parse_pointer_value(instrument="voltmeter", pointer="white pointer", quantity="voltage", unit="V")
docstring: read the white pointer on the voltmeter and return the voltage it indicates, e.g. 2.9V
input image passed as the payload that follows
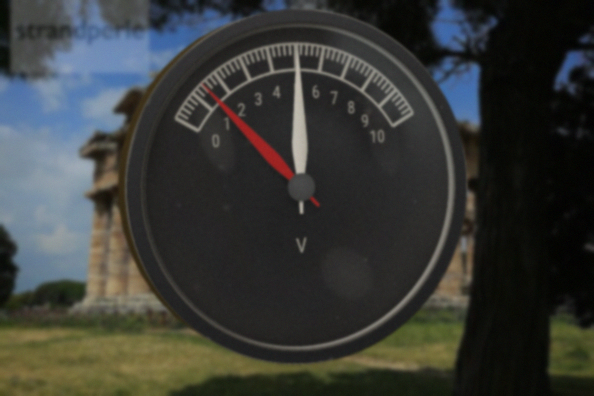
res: 5V
